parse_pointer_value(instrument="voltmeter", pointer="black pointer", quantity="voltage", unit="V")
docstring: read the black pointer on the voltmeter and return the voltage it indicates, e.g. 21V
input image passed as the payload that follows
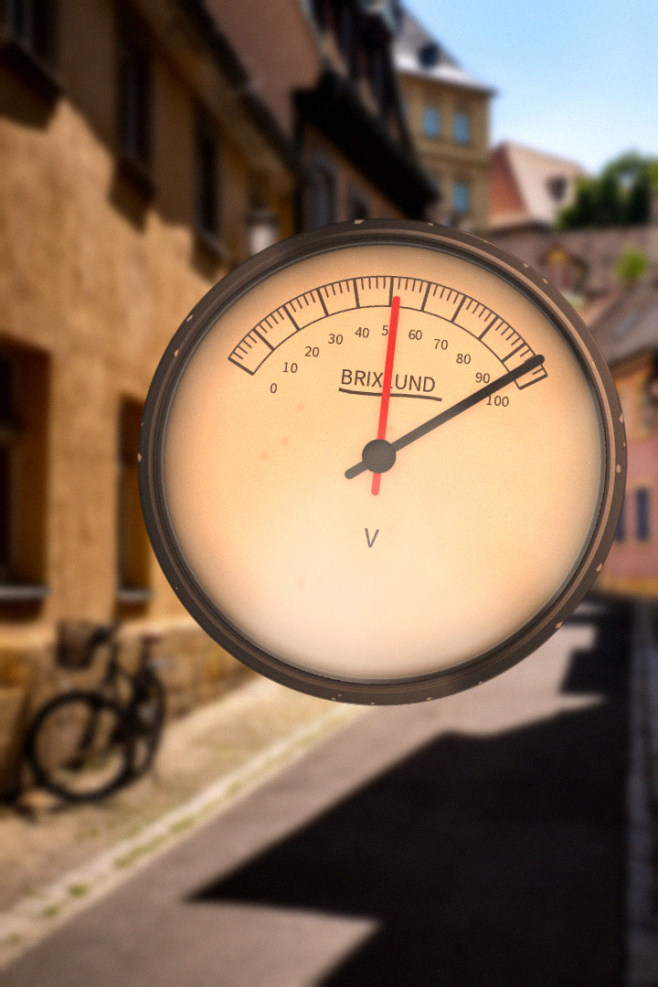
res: 96V
